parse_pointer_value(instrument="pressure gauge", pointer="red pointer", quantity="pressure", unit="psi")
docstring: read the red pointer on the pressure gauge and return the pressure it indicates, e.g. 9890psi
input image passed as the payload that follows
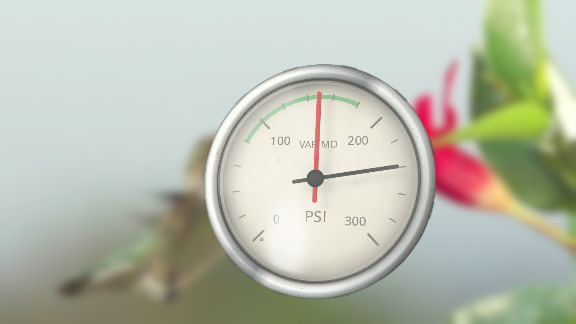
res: 150psi
